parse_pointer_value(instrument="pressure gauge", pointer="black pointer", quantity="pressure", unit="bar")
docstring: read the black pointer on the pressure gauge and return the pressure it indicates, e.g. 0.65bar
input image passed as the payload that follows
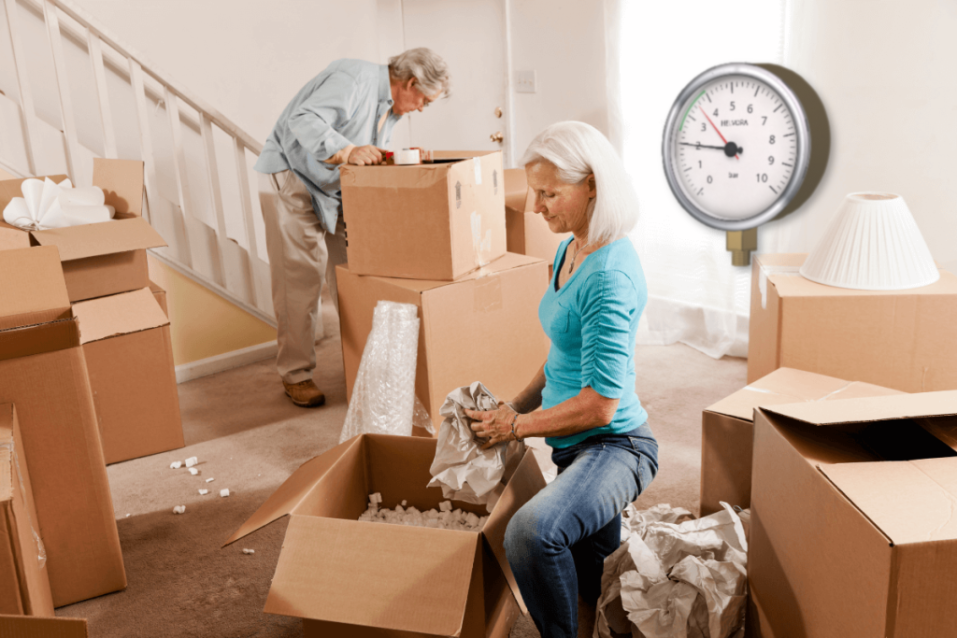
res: 2bar
